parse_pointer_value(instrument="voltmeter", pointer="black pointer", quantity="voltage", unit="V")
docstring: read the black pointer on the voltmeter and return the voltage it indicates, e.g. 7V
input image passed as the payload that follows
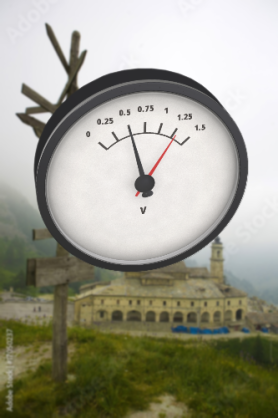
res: 0.5V
